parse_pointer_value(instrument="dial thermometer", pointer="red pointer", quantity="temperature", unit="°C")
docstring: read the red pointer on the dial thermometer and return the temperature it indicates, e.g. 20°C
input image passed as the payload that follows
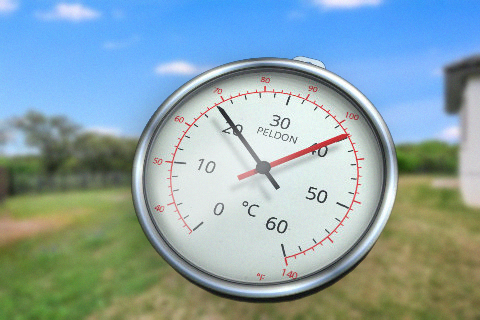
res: 40°C
